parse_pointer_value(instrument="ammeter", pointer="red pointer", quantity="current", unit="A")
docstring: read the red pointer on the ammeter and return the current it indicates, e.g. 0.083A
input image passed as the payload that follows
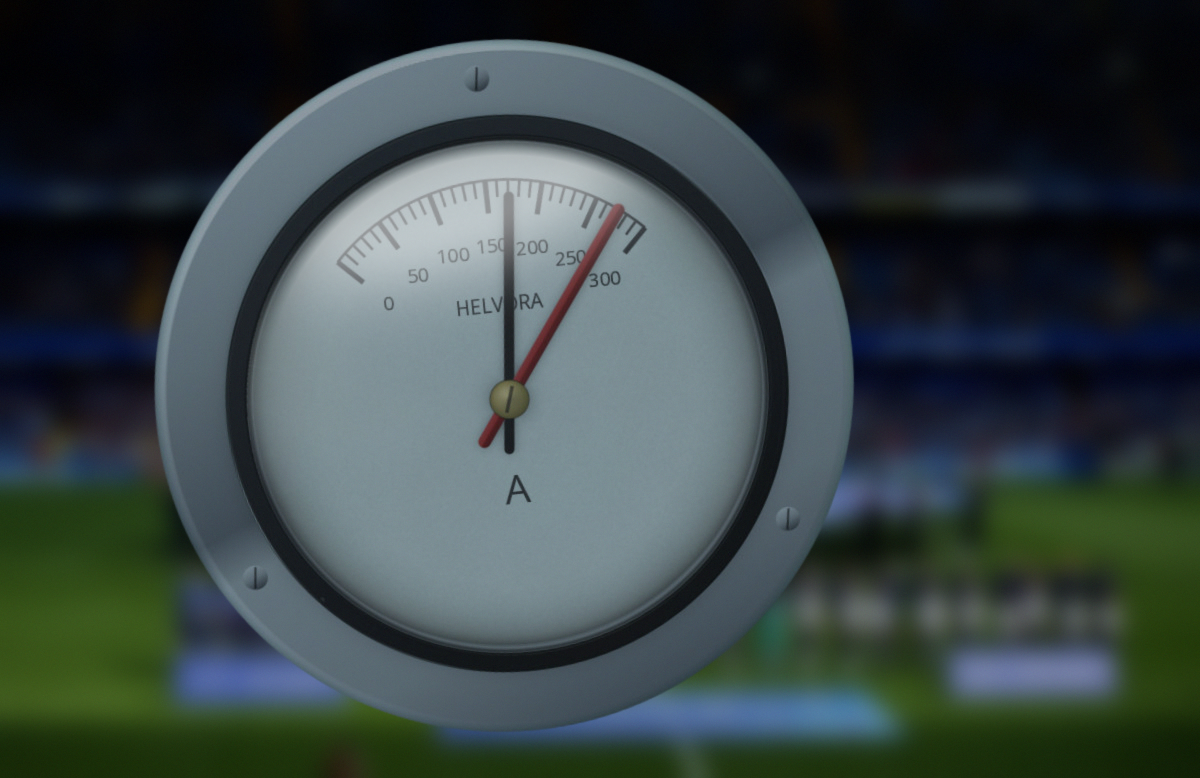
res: 270A
